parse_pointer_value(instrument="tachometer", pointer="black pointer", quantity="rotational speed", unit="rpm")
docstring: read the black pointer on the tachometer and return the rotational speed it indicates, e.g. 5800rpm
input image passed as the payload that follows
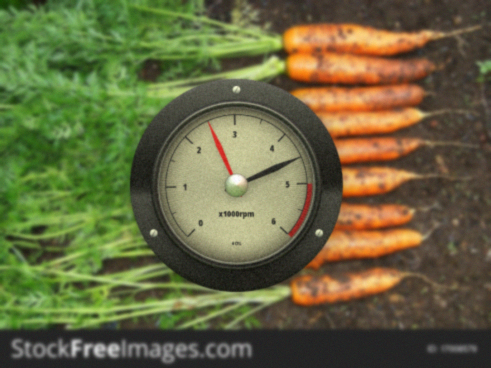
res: 4500rpm
